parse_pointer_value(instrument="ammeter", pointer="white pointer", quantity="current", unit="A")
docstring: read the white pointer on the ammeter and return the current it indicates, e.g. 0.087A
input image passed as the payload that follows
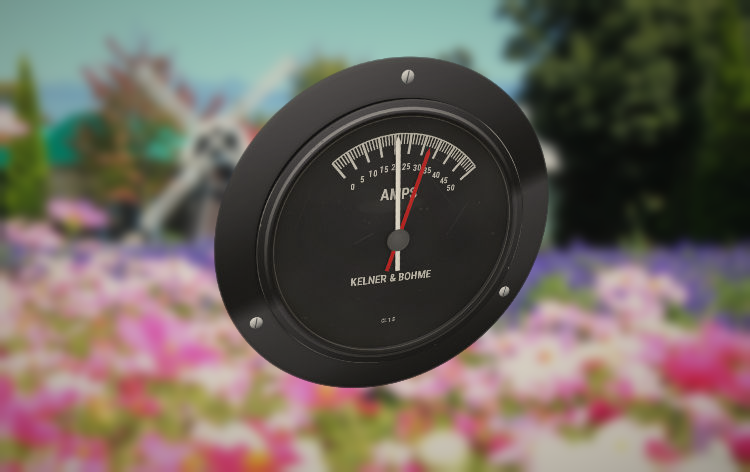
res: 20A
